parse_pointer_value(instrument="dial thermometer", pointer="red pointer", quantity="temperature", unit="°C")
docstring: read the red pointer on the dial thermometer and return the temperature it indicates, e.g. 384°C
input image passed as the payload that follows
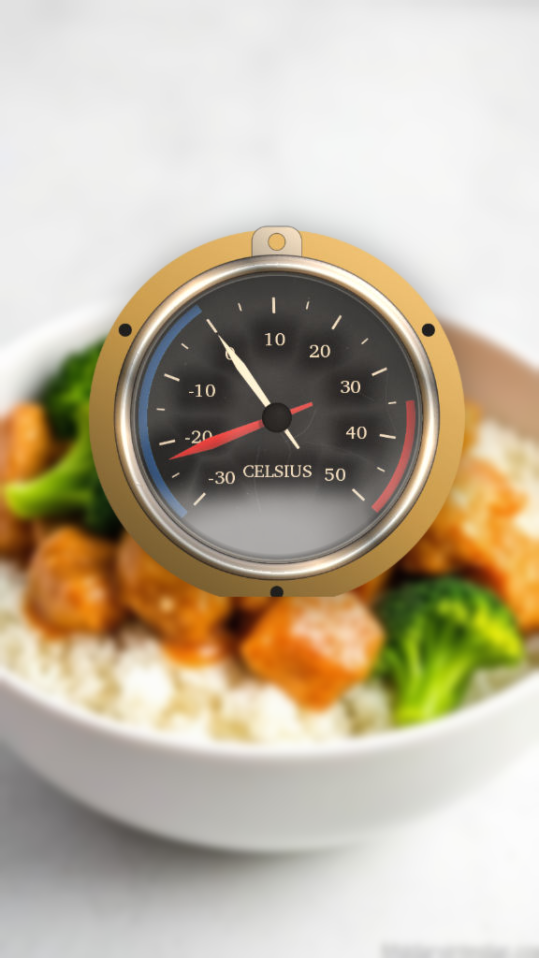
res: -22.5°C
